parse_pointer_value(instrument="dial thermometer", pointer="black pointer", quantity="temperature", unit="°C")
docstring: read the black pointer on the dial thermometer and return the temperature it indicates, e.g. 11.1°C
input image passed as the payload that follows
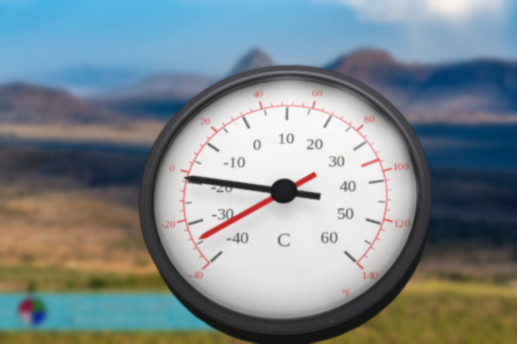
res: -20°C
